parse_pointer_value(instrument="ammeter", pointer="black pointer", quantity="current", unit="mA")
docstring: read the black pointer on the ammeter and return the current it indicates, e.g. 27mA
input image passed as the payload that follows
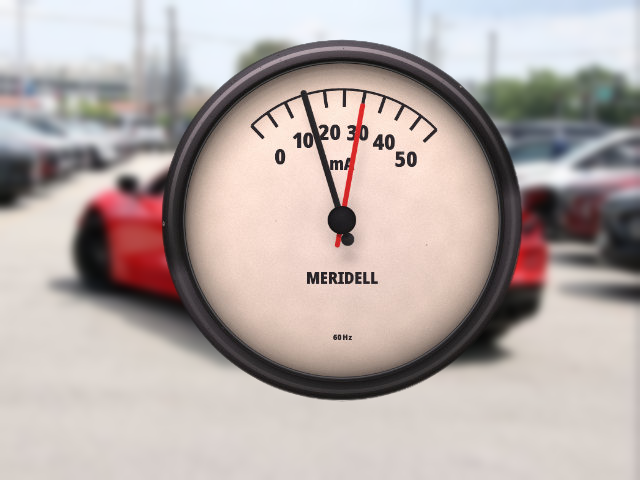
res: 15mA
